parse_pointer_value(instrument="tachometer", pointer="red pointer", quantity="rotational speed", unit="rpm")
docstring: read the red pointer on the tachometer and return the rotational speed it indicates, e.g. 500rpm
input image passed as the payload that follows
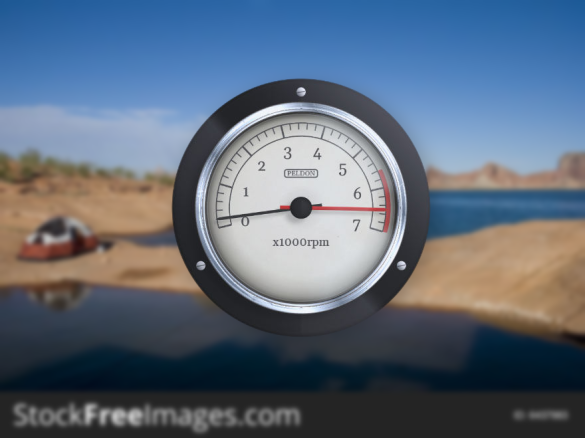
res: 6500rpm
